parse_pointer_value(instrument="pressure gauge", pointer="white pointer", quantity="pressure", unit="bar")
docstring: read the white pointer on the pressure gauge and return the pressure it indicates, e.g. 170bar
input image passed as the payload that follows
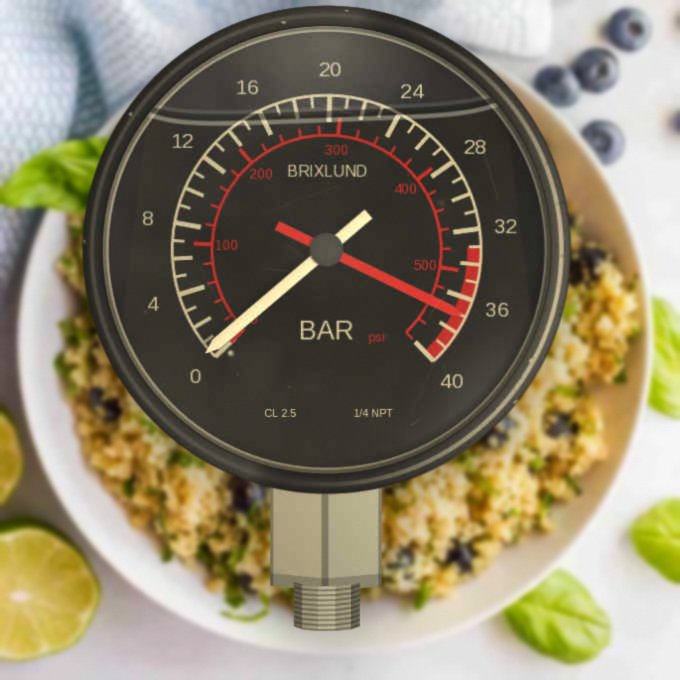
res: 0.5bar
